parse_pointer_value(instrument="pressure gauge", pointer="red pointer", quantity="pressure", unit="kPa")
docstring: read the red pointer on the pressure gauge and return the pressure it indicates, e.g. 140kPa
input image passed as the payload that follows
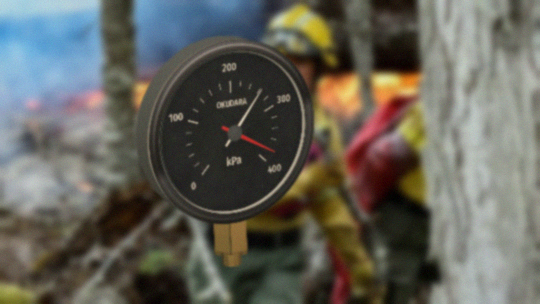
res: 380kPa
